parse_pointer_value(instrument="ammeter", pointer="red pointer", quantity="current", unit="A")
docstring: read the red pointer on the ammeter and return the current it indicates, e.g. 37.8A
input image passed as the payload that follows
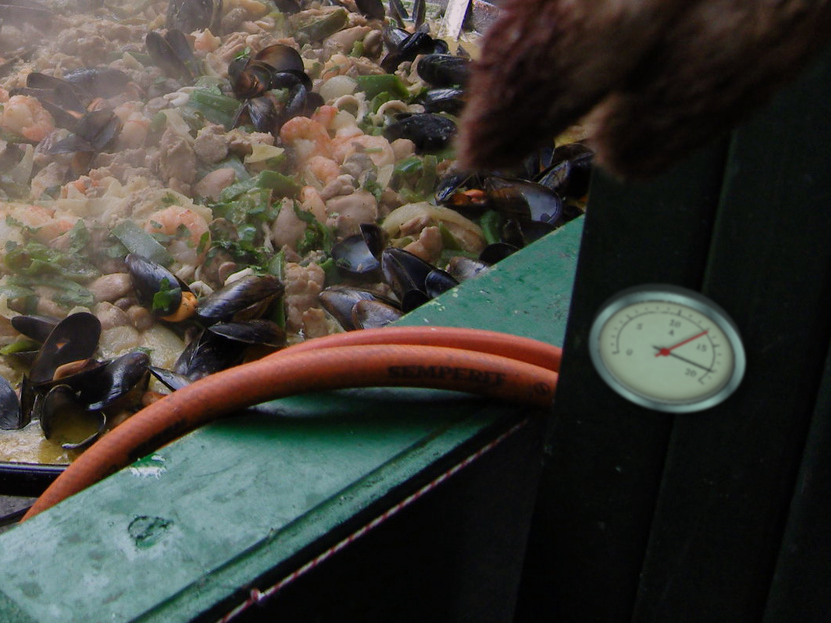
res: 13A
